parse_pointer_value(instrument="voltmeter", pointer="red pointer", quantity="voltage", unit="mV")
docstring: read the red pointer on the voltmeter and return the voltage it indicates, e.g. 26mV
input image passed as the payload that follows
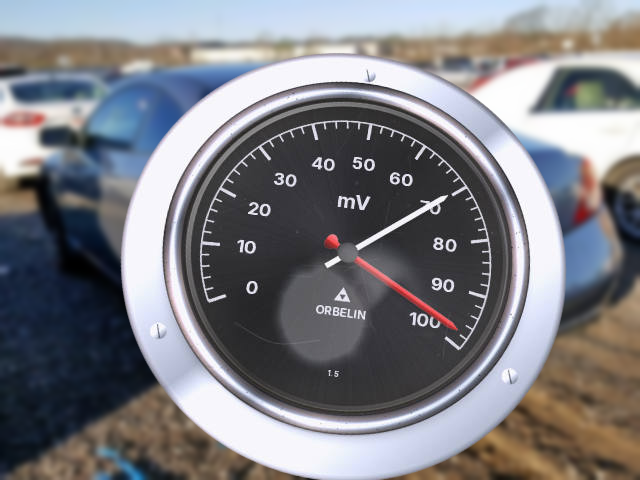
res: 98mV
